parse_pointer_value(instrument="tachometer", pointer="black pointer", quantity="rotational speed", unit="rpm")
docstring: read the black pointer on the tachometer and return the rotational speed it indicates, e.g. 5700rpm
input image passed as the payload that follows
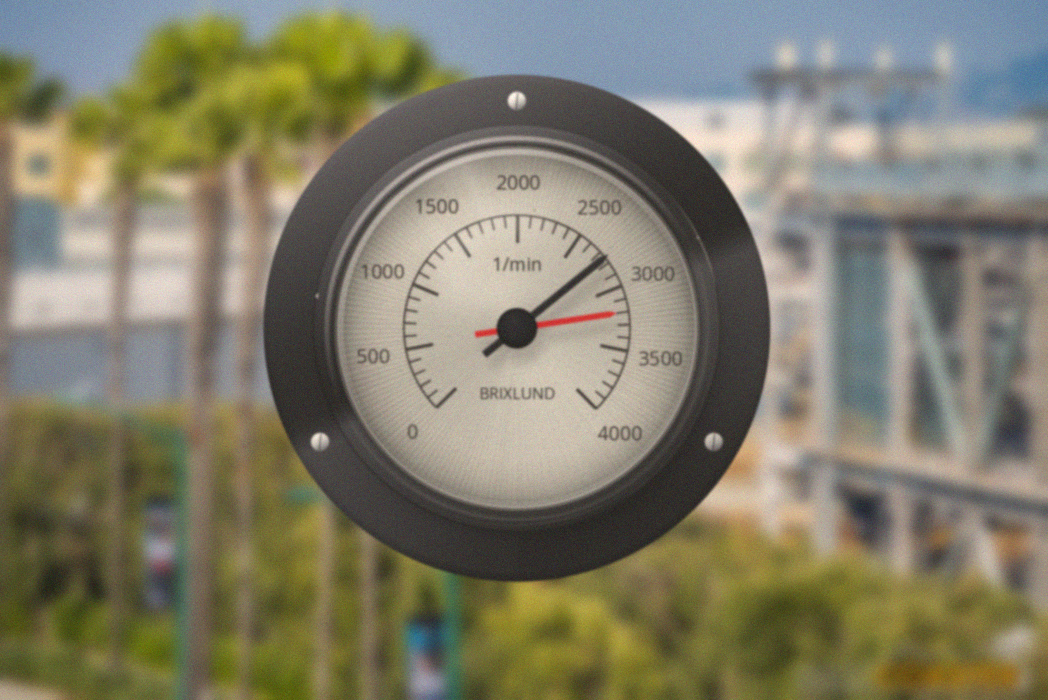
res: 2750rpm
